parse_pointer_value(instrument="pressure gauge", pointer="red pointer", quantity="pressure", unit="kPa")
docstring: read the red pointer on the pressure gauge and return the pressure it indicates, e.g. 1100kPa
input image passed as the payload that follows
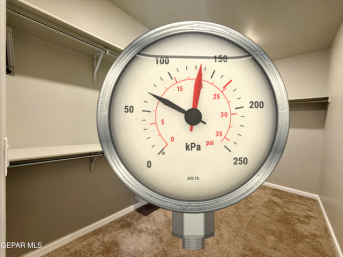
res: 135kPa
